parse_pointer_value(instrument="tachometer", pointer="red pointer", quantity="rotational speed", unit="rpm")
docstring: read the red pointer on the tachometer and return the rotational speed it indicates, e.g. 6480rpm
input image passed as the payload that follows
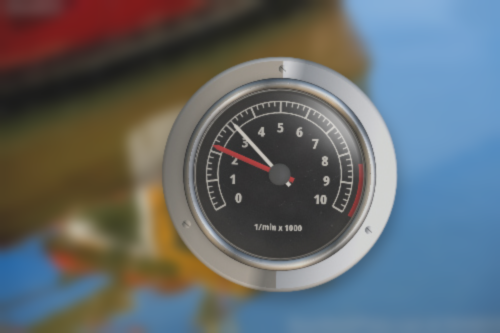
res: 2200rpm
